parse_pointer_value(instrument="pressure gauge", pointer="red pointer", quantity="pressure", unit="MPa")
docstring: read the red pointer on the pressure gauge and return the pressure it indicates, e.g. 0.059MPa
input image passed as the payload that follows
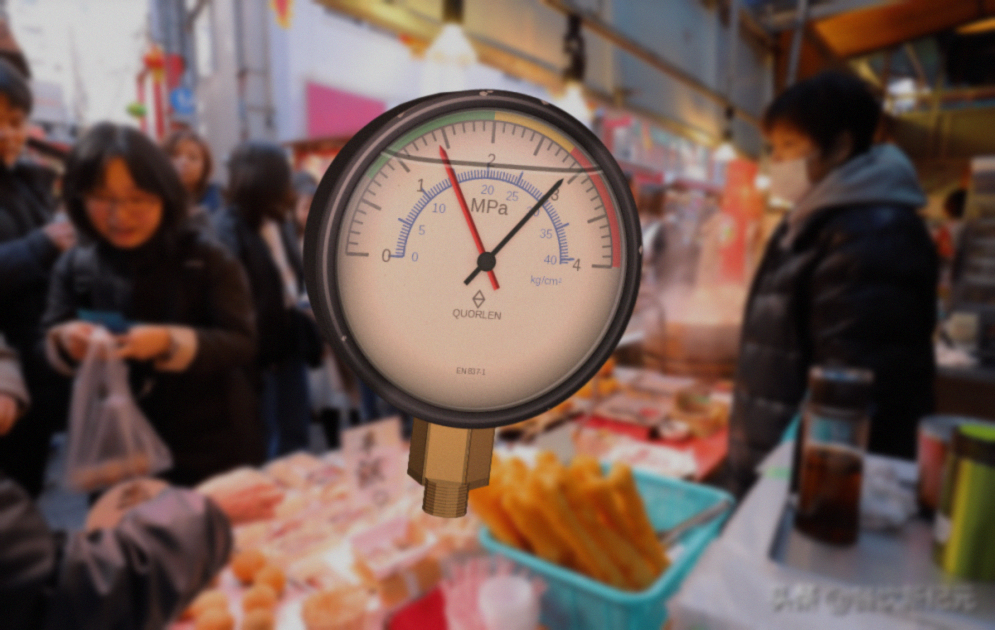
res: 1.4MPa
